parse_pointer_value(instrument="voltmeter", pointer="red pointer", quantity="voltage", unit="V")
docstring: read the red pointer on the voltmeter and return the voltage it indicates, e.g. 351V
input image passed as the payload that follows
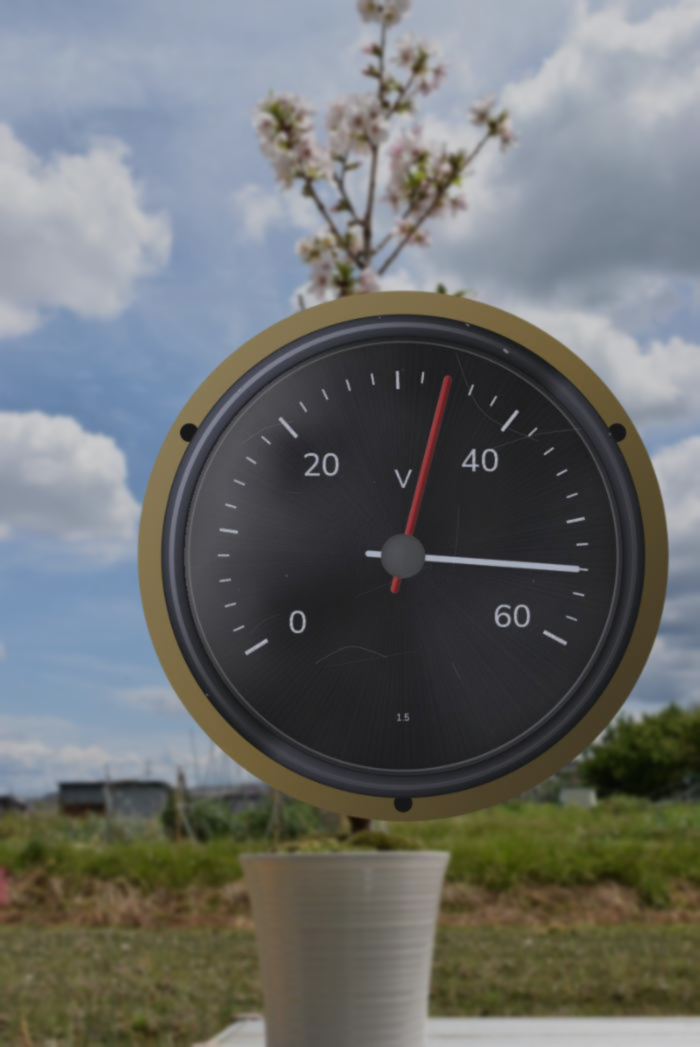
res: 34V
